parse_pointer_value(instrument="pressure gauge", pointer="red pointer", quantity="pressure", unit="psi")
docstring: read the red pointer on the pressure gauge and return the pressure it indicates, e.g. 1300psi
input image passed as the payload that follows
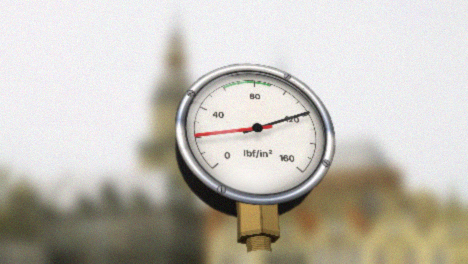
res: 20psi
